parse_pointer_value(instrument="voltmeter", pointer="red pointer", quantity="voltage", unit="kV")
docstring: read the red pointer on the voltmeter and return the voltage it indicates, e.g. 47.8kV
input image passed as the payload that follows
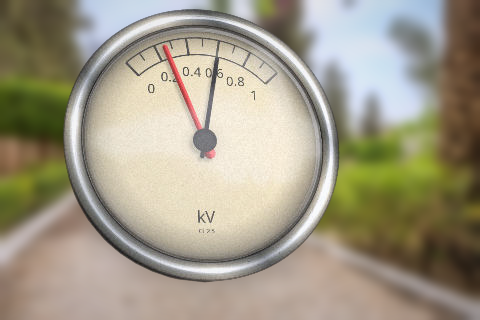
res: 0.25kV
